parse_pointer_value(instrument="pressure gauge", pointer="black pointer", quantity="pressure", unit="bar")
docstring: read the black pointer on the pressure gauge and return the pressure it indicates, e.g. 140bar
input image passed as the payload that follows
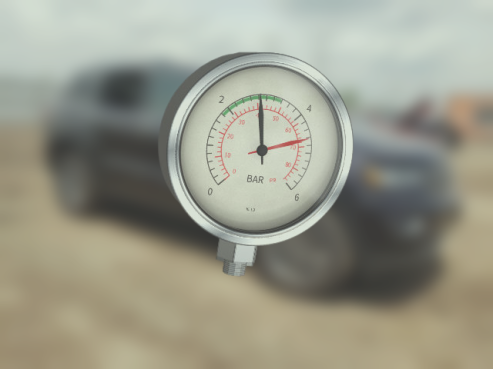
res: 2.8bar
